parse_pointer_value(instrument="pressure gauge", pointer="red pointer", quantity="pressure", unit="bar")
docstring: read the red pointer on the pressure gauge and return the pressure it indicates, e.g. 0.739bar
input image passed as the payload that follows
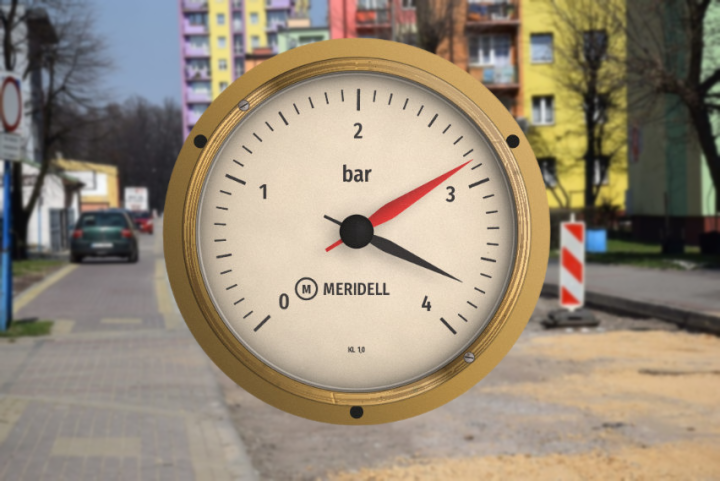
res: 2.85bar
